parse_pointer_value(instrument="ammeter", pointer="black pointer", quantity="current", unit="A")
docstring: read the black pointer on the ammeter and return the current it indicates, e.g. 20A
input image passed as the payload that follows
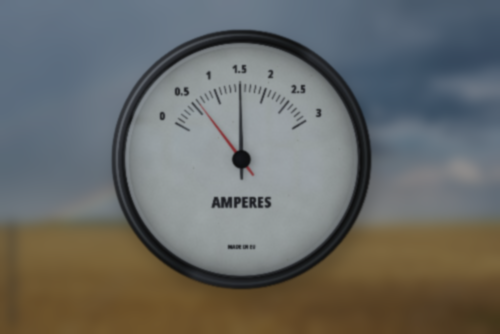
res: 1.5A
